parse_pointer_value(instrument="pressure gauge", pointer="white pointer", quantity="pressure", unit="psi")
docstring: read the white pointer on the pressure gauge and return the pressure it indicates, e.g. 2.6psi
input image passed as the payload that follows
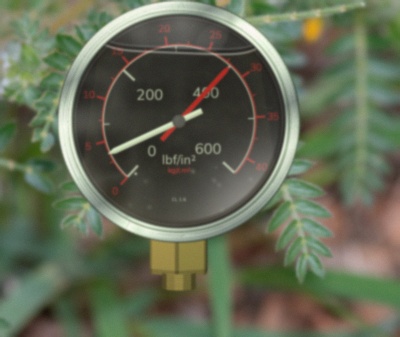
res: 50psi
